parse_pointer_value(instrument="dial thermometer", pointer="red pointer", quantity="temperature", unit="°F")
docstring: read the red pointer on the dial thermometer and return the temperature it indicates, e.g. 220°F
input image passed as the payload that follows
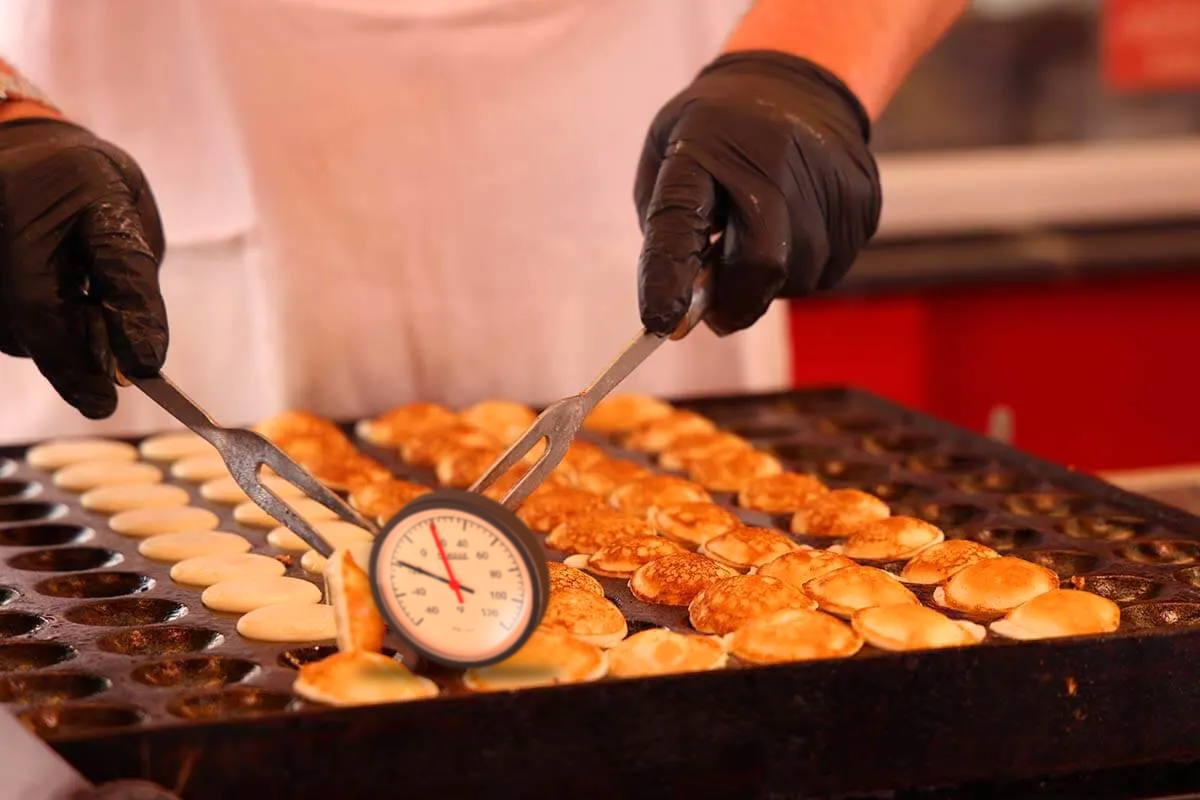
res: 20°F
